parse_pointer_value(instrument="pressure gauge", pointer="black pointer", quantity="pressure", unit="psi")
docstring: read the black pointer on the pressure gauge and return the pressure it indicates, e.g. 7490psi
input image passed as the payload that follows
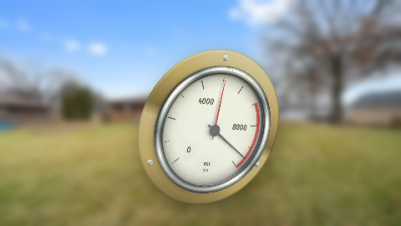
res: 9500psi
